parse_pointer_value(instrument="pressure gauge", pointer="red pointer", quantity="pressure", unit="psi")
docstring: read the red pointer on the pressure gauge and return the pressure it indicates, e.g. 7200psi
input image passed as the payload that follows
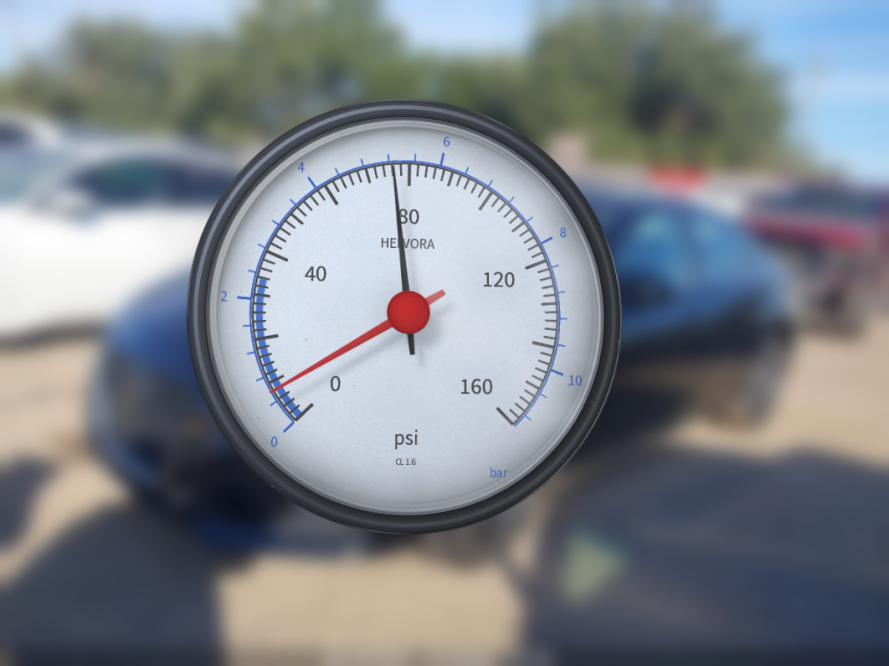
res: 8psi
